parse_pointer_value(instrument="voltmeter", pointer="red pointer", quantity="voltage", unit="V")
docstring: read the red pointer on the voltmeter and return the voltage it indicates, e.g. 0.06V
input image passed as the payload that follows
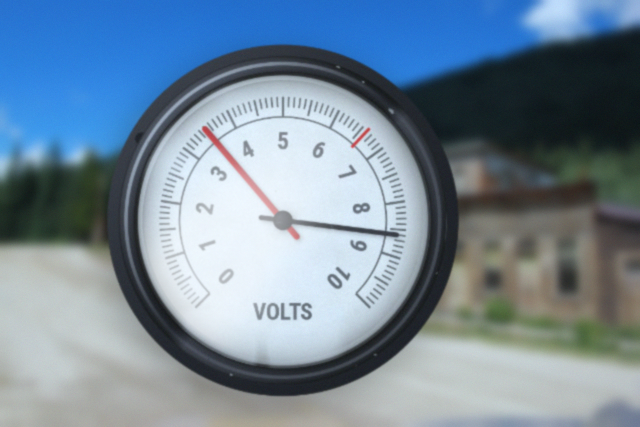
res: 3.5V
